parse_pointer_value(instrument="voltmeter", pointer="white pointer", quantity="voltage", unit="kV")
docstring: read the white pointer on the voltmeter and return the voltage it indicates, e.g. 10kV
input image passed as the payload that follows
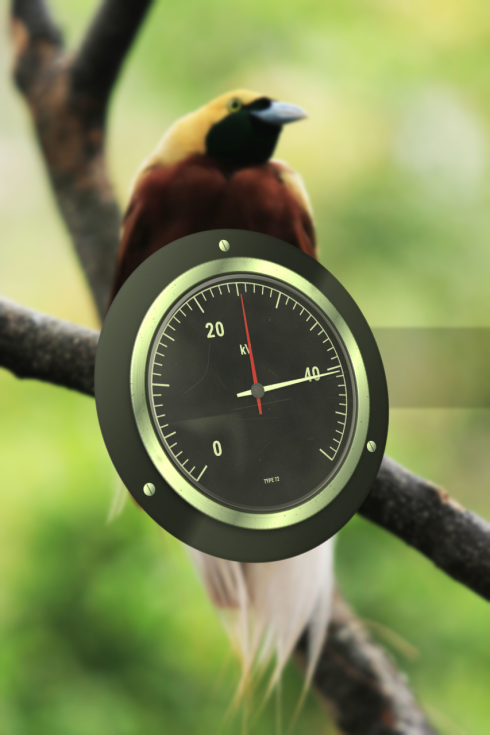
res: 40.5kV
